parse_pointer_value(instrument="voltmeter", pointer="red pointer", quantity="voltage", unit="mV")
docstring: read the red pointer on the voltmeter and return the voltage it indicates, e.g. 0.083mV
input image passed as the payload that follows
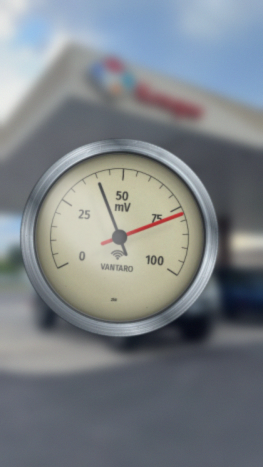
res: 77.5mV
